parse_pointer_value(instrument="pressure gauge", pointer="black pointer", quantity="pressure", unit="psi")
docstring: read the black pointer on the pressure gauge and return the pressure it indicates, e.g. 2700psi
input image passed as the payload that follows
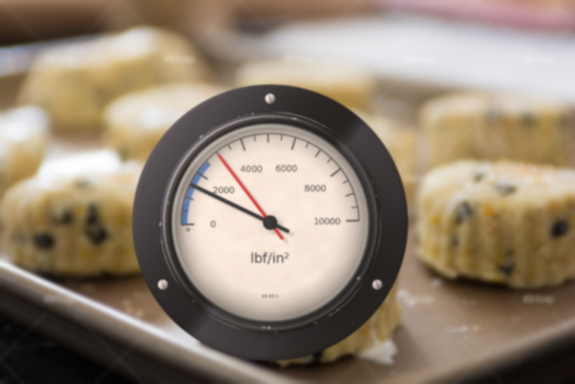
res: 1500psi
